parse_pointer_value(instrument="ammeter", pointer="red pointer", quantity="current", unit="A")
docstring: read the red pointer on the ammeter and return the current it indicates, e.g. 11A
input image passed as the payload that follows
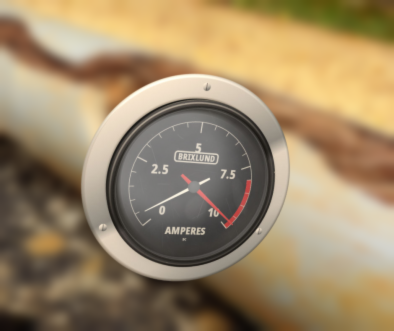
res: 9.75A
